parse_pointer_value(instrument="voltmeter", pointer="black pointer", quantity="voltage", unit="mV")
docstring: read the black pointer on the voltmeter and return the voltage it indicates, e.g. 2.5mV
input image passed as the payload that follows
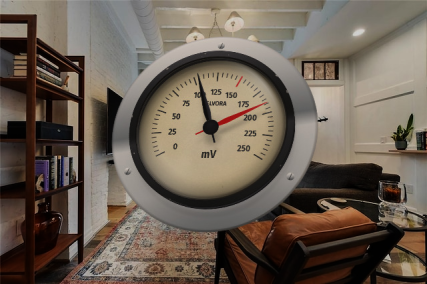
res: 105mV
